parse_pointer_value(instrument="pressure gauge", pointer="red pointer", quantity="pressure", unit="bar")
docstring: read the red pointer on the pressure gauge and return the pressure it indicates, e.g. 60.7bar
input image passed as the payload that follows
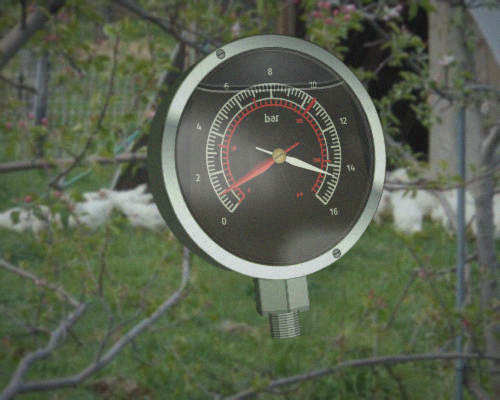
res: 1bar
